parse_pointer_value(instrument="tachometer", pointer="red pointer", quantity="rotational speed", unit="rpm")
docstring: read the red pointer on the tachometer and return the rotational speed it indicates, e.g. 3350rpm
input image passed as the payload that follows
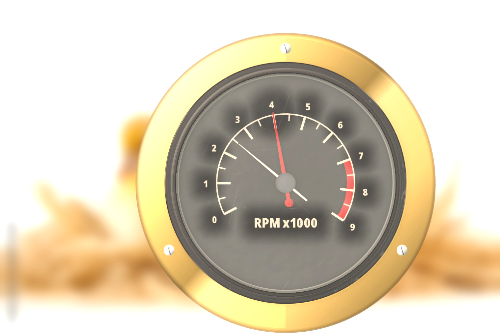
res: 4000rpm
